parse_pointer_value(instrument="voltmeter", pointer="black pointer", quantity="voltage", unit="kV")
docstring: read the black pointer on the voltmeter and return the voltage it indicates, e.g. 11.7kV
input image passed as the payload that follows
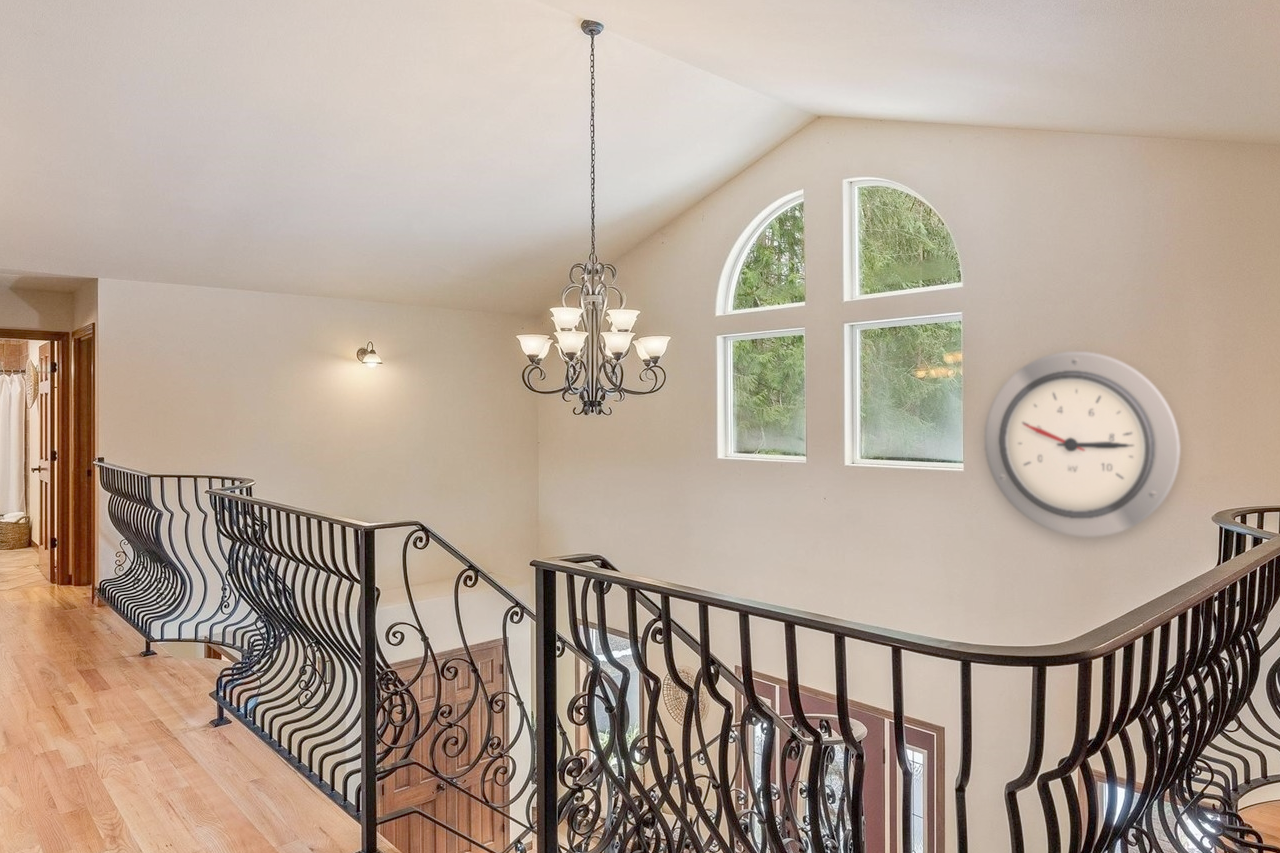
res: 8.5kV
